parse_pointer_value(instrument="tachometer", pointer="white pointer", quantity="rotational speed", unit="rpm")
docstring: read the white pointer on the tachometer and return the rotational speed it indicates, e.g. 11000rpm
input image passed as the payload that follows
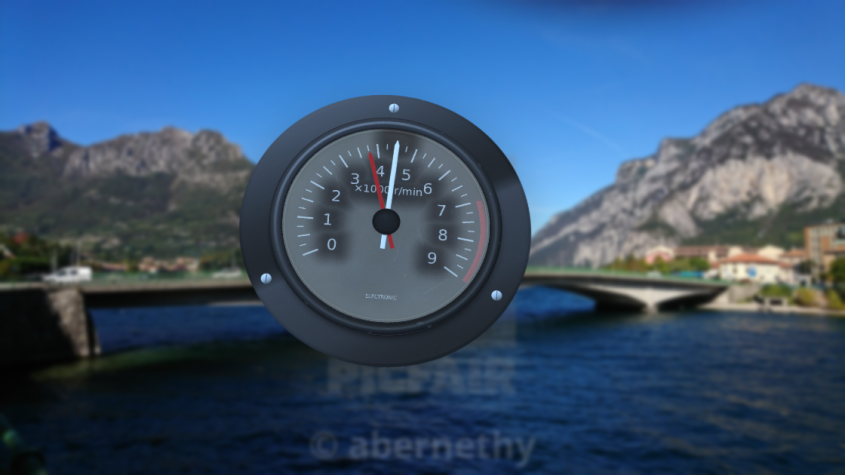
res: 4500rpm
